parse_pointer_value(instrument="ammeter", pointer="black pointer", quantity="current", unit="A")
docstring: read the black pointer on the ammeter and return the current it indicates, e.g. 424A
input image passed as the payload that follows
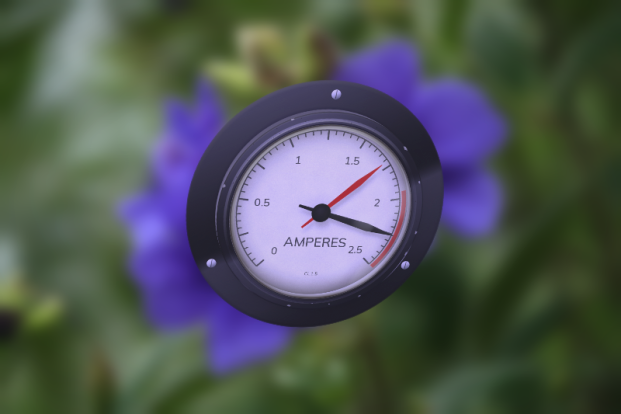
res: 2.25A
